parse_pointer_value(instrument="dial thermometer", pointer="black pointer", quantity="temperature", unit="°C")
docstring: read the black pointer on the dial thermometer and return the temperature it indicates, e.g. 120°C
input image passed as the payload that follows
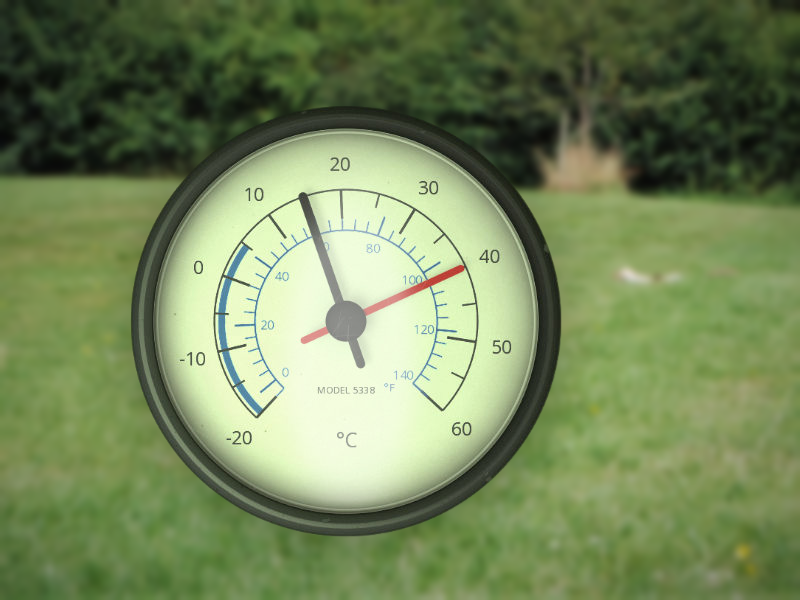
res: 15°C
